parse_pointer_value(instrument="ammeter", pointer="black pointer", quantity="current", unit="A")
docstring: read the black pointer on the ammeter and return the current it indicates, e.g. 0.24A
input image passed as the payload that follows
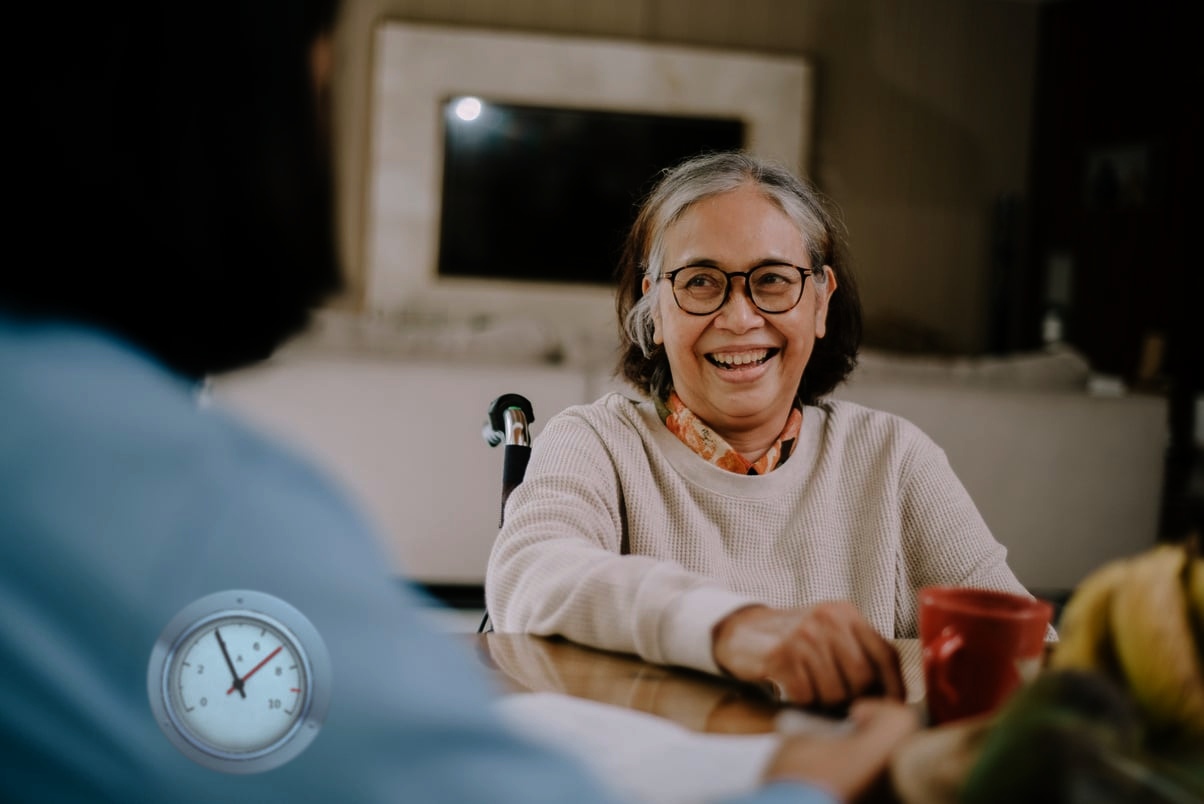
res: 4A
